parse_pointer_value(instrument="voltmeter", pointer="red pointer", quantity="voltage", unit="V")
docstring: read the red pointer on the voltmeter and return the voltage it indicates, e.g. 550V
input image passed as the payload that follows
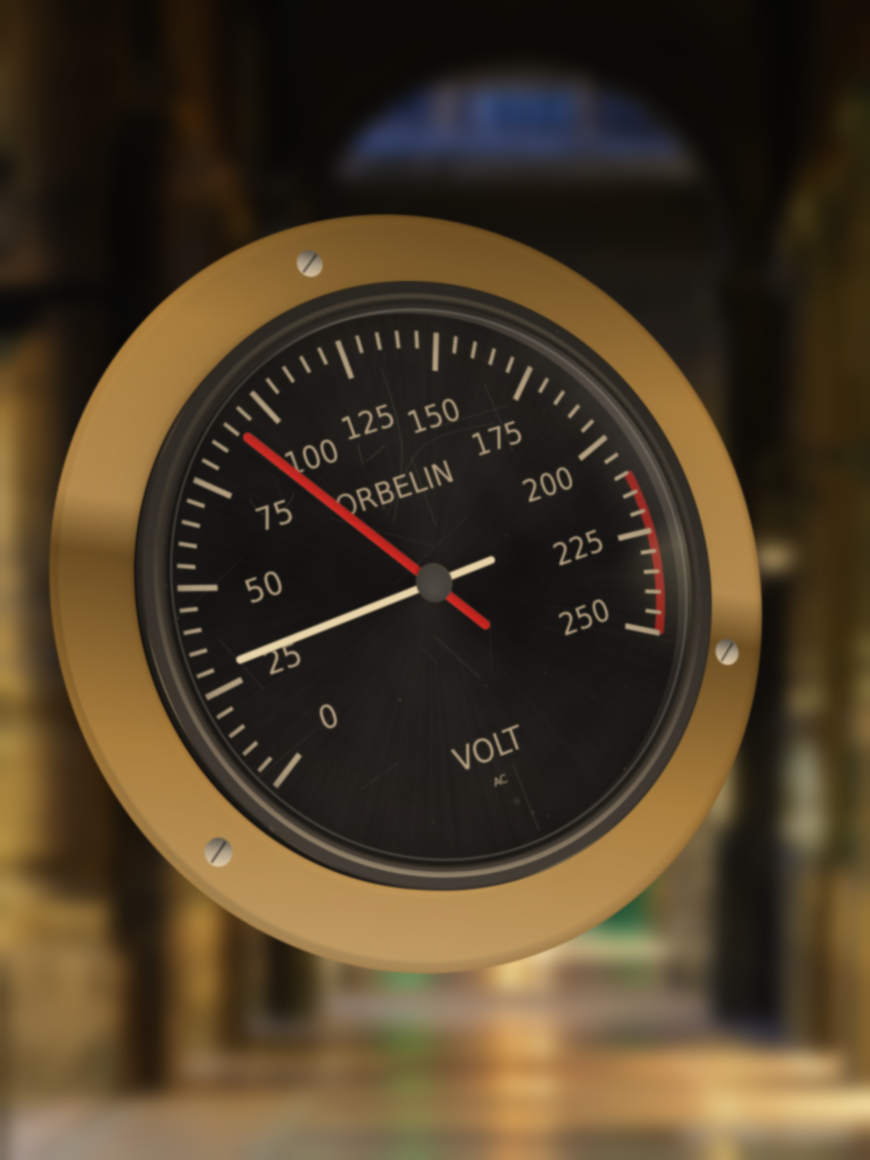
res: 90V
